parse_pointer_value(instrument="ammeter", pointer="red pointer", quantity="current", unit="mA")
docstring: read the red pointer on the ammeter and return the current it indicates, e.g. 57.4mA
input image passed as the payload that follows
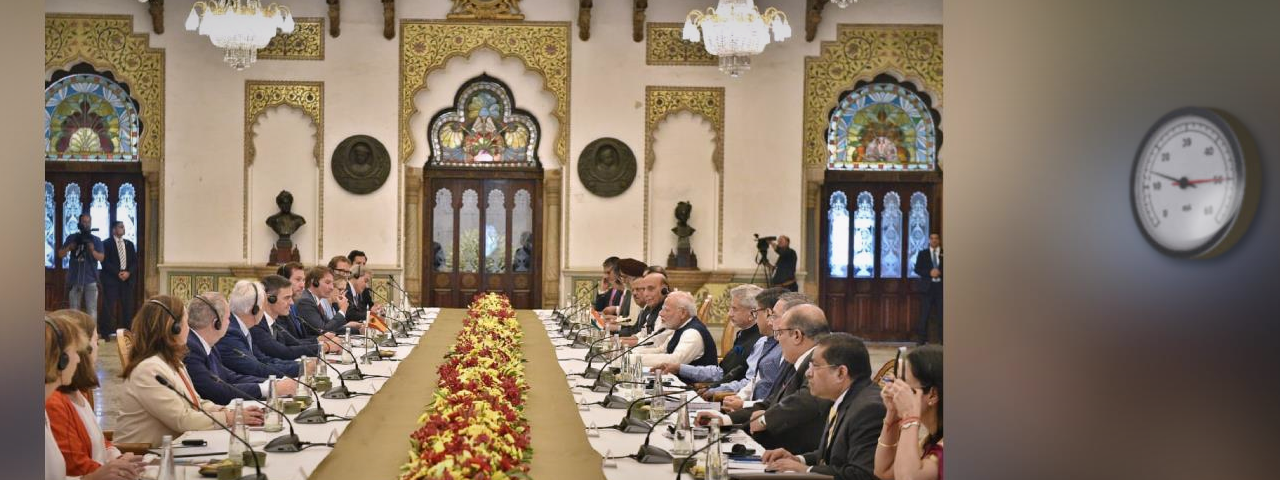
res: 50mA
